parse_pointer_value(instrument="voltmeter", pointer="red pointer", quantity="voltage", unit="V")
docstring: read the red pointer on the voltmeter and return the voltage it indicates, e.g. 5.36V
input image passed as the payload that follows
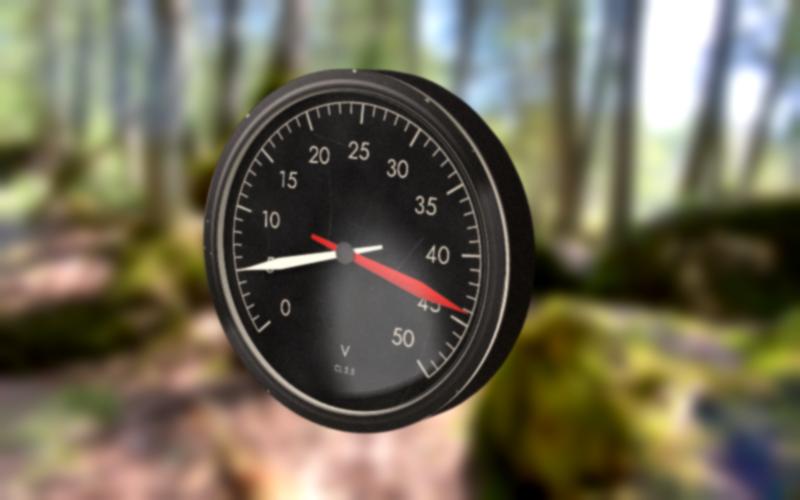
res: 44V
